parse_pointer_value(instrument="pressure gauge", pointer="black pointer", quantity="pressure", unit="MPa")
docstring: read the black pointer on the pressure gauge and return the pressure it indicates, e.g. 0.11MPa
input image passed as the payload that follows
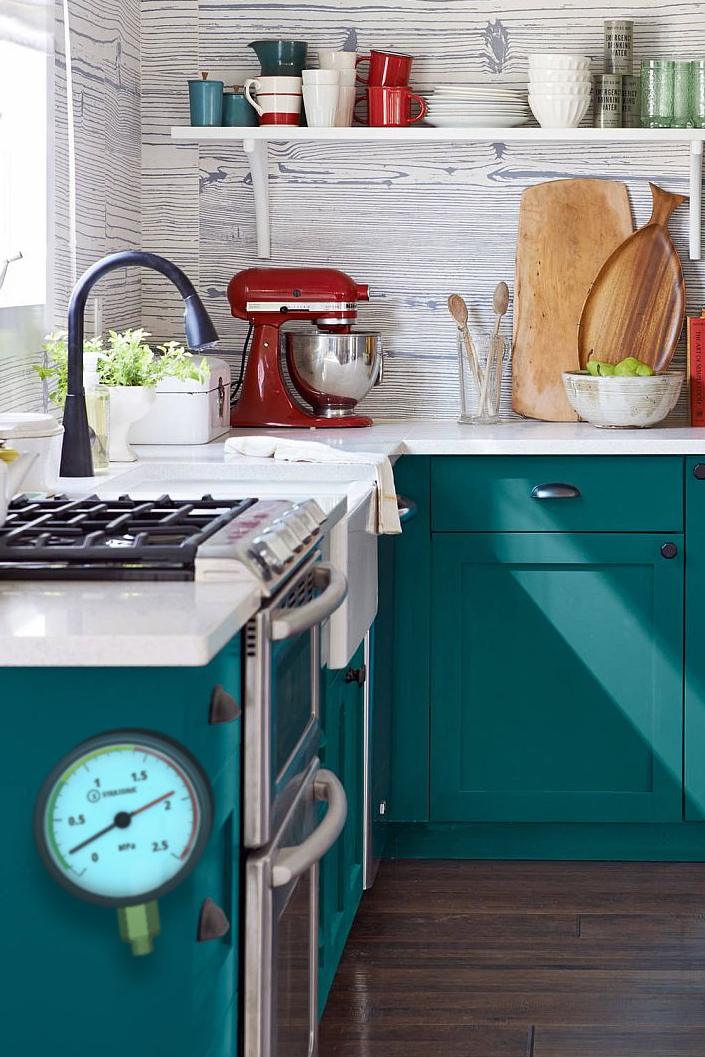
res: 0.2MPa
